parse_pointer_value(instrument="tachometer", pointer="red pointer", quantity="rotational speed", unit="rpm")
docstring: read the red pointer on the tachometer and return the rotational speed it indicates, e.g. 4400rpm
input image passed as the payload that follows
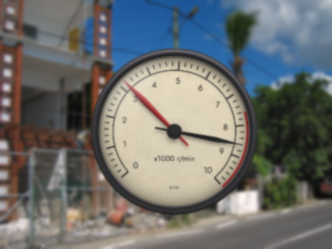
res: 3200rpm
